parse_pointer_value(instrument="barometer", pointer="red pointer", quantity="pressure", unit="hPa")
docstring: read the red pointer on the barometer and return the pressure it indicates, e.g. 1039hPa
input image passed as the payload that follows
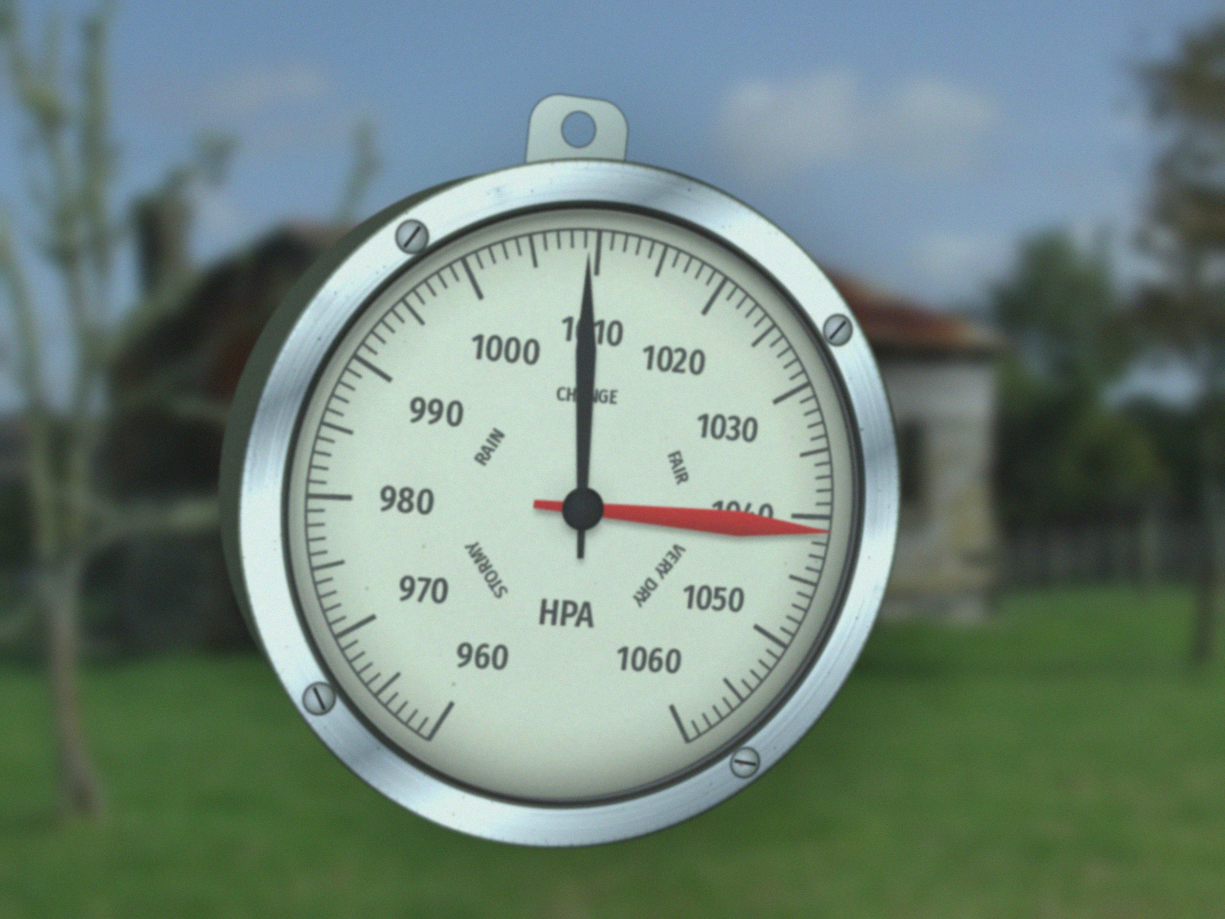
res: 1041hPa
